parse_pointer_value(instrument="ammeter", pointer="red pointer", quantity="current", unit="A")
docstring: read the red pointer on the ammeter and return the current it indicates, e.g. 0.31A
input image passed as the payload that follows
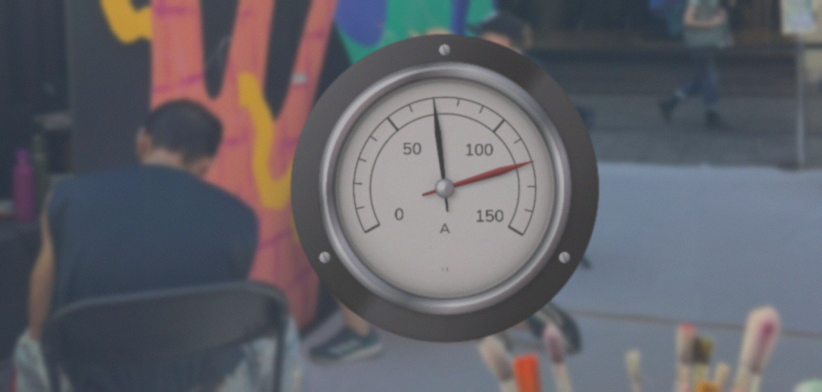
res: 120A
